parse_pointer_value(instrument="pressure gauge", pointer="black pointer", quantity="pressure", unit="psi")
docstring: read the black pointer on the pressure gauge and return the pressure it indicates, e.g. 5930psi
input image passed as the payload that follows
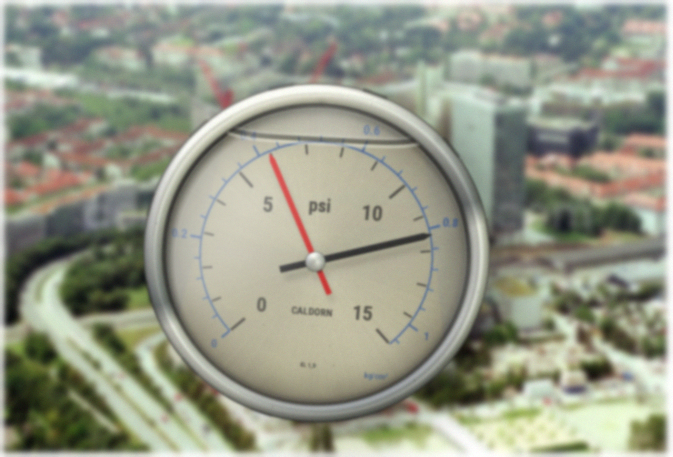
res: 11.5psi
